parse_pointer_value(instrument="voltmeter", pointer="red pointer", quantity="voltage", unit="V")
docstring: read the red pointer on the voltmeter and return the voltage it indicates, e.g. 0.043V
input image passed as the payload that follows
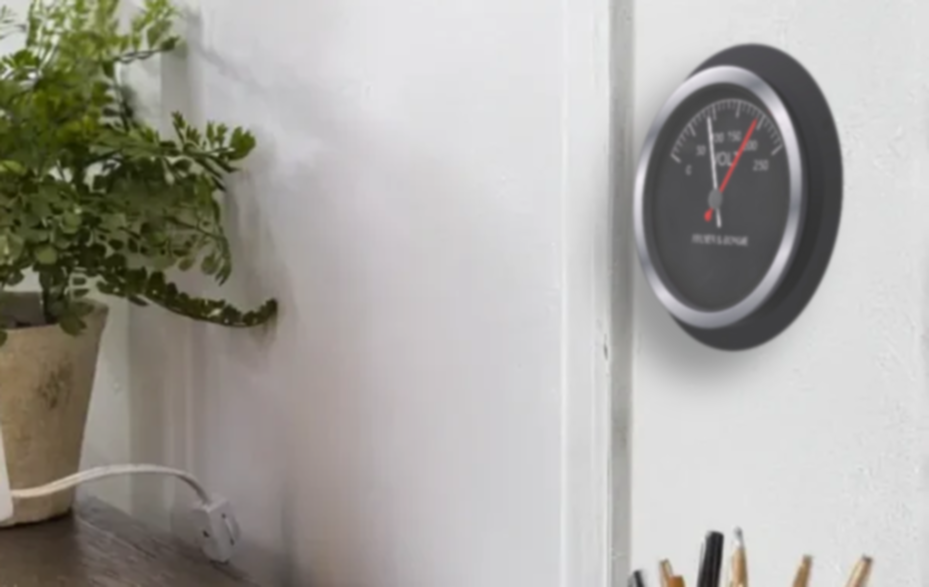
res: 200V
